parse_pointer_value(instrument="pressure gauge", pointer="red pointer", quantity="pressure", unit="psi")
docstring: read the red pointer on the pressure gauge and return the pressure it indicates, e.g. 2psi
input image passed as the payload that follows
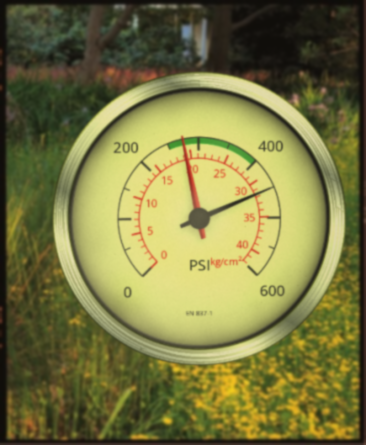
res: 275psi
